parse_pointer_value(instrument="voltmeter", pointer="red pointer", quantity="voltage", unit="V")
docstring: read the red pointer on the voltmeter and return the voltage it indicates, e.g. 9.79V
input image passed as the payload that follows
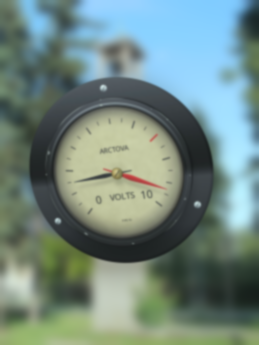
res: 9.25V
